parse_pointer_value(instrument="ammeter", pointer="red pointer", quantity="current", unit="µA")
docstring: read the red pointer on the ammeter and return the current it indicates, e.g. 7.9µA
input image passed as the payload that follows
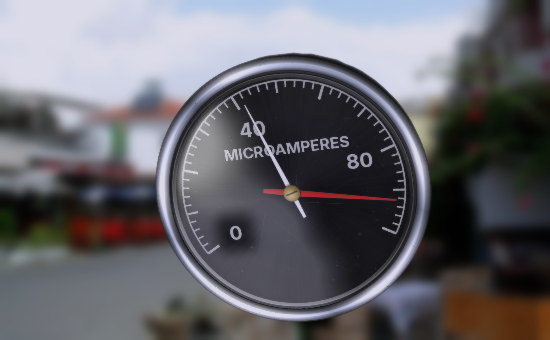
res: 92µA
